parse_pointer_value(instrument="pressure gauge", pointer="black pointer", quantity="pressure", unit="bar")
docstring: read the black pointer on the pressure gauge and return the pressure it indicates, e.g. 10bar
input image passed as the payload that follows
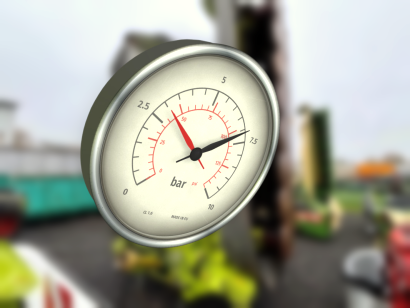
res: 7bar
